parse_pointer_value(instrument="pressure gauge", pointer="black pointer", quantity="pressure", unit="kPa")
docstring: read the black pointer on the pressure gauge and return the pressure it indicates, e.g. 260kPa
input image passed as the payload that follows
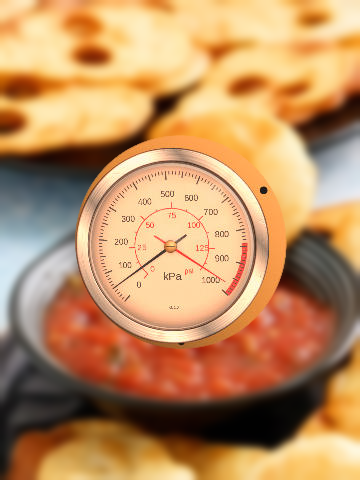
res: 50kPa
